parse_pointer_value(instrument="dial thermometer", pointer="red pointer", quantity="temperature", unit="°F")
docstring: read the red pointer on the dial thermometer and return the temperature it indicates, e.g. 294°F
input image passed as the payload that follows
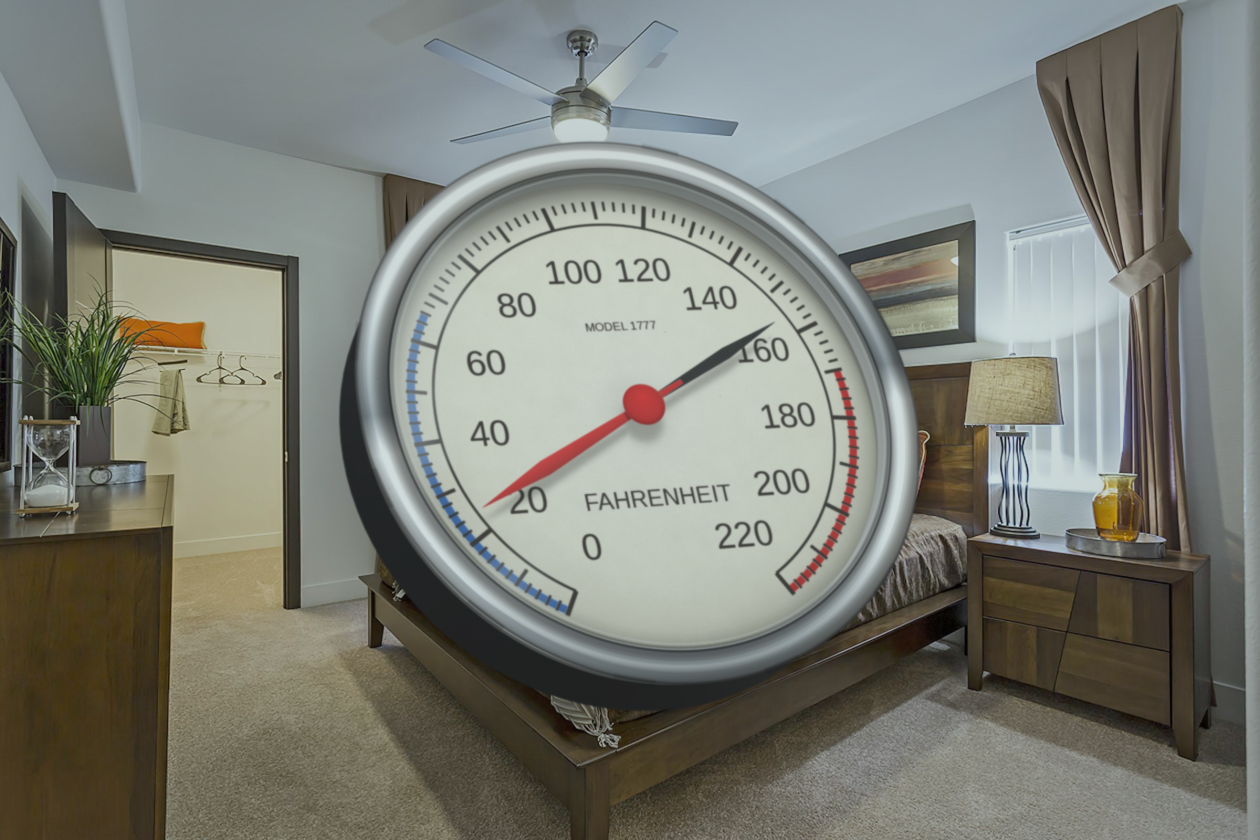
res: 24°F
